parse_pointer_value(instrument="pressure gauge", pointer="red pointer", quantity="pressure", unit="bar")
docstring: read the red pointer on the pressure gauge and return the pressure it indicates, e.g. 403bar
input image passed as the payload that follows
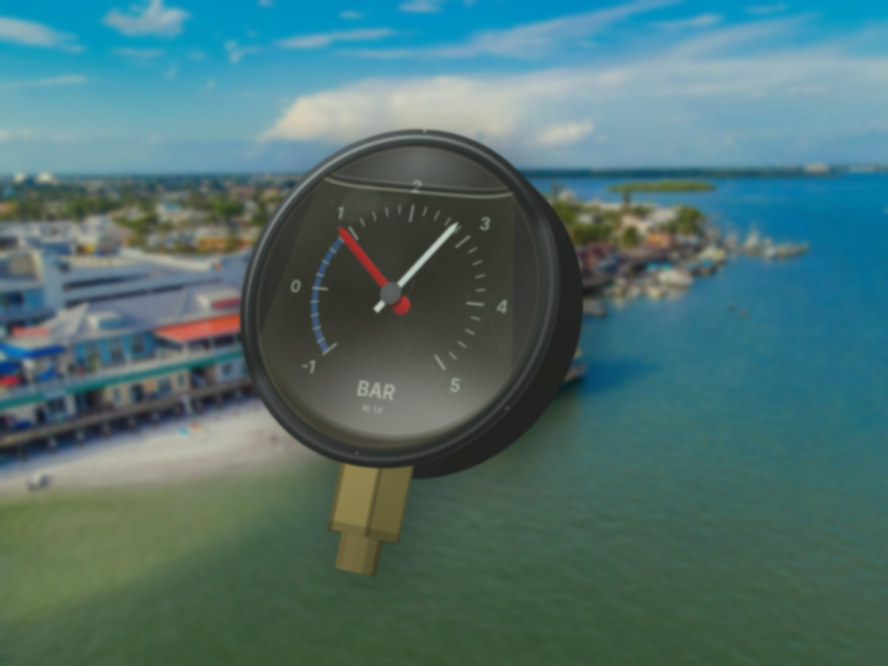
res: 0.9bar
